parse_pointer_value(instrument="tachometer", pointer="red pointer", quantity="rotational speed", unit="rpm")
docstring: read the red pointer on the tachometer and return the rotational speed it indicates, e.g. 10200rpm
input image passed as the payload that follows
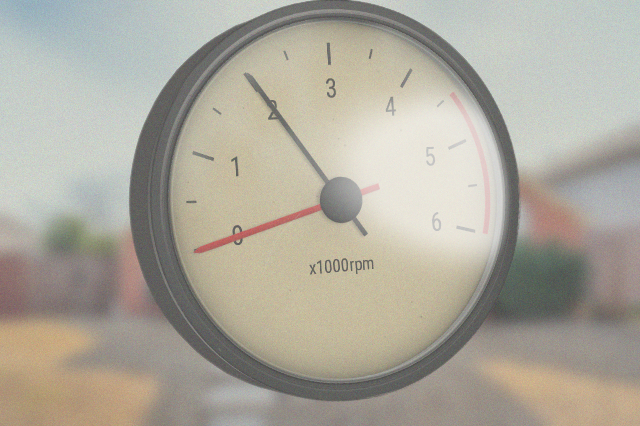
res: 0rpm
